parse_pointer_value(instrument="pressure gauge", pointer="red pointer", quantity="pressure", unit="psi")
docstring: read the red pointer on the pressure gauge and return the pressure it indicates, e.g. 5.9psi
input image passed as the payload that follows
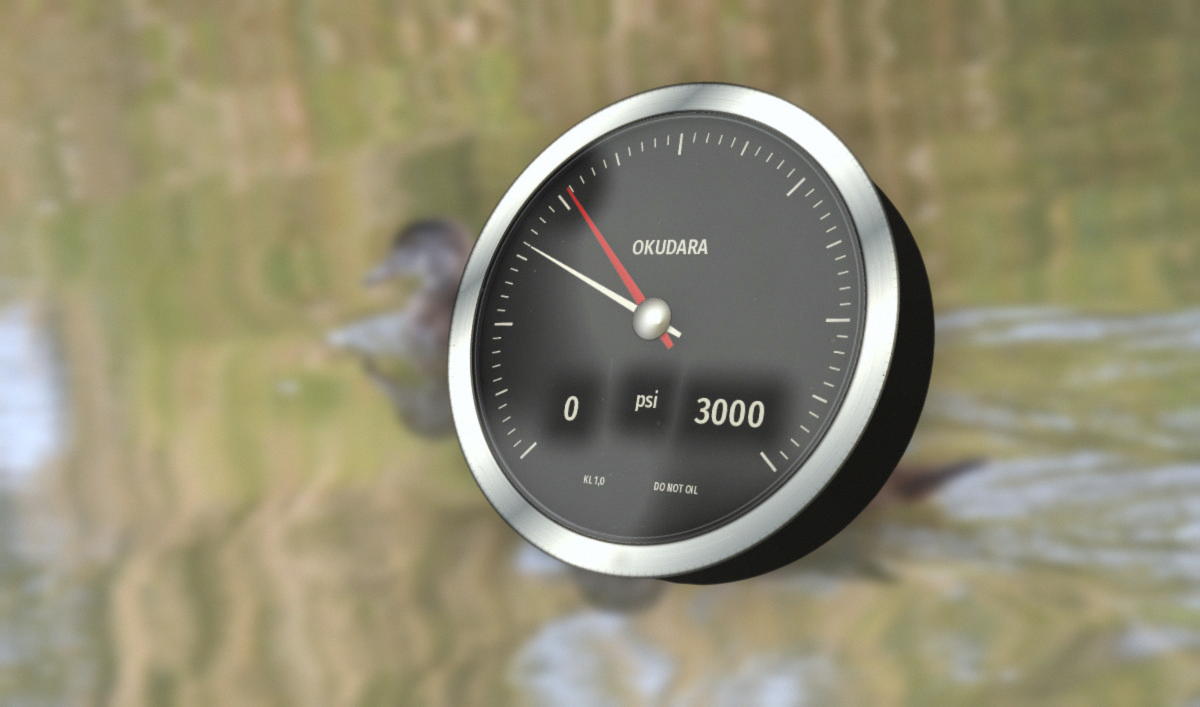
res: 1050psi
